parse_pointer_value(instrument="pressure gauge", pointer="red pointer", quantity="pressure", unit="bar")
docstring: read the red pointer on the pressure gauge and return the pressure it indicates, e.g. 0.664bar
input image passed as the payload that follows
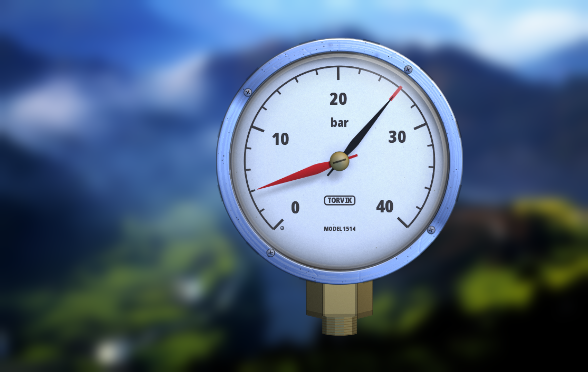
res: 4bar
